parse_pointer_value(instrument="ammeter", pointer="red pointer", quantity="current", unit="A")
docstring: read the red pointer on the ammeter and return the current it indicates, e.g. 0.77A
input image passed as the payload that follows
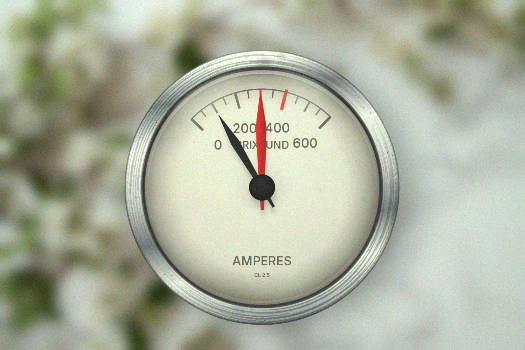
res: 300A
